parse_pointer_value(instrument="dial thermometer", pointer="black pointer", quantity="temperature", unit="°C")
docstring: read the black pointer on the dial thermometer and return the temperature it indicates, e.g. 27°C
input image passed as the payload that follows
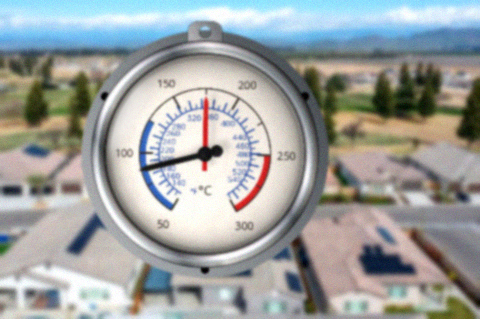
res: 87.5°C
